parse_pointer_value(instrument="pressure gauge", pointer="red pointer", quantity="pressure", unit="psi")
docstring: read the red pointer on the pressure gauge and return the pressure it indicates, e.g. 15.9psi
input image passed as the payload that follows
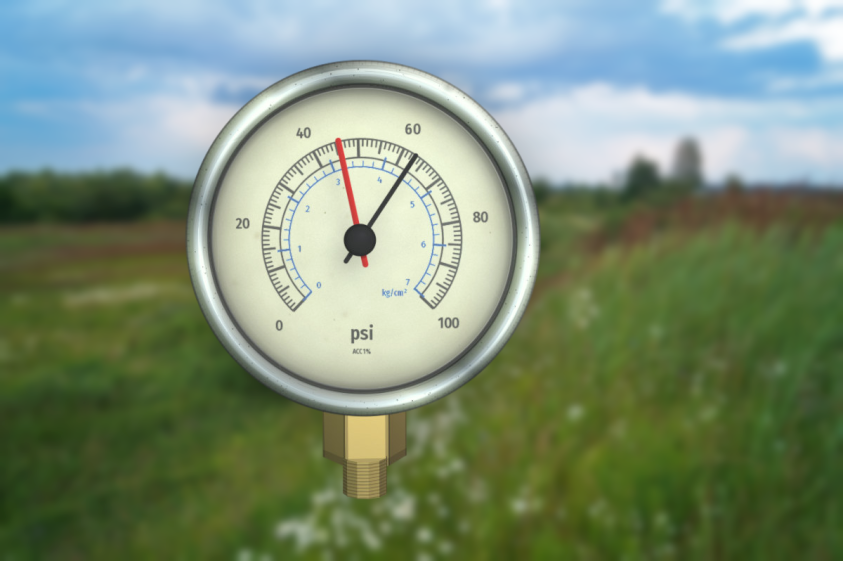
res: 46psi
